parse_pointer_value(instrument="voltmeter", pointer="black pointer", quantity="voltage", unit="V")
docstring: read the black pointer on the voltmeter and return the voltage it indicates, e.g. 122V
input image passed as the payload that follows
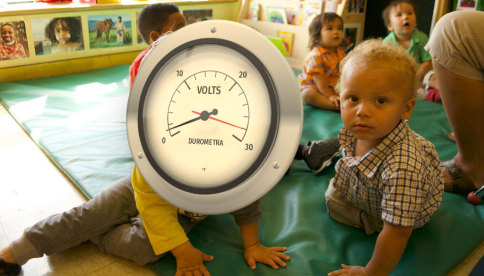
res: 1V
